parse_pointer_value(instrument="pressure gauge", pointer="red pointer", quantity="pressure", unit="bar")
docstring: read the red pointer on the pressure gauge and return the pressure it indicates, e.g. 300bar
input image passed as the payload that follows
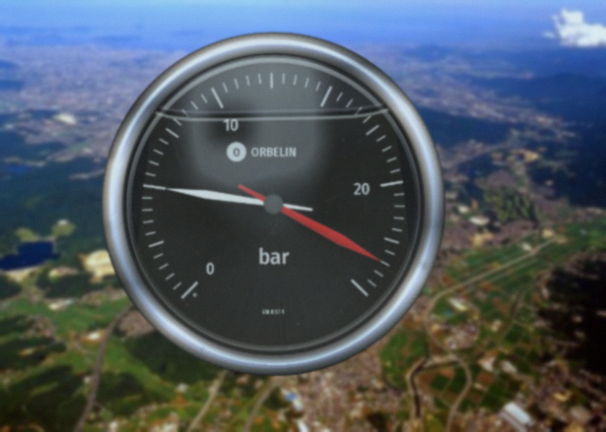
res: 23.5bar
